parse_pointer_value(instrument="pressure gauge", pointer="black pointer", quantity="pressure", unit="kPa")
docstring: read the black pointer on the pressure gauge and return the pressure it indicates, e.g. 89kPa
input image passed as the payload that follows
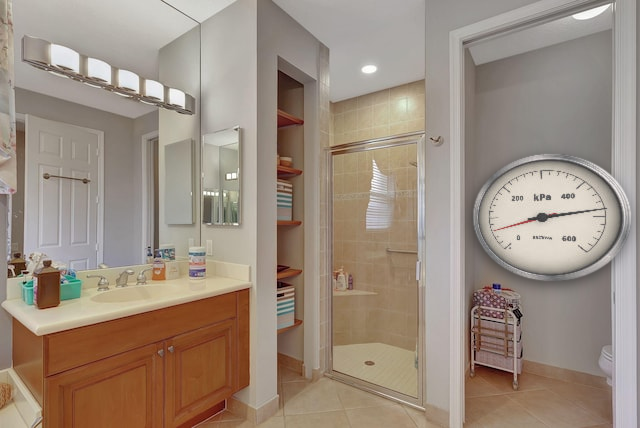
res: 480kPa
